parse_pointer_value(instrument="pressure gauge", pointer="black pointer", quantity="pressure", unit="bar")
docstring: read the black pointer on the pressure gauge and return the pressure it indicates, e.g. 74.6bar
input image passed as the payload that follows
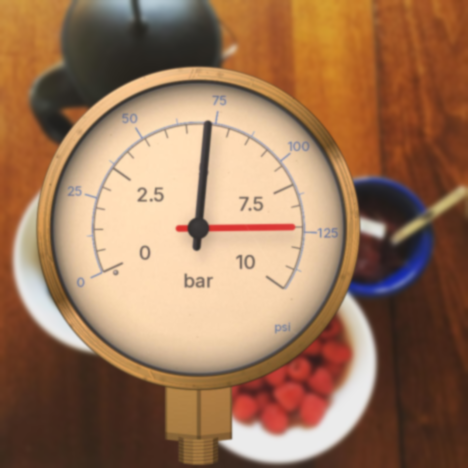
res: 5bar
